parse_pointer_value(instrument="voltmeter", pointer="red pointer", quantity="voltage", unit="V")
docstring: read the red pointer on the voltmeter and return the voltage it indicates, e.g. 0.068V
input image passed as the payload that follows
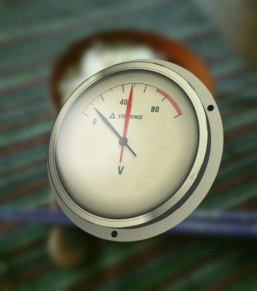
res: 50V
